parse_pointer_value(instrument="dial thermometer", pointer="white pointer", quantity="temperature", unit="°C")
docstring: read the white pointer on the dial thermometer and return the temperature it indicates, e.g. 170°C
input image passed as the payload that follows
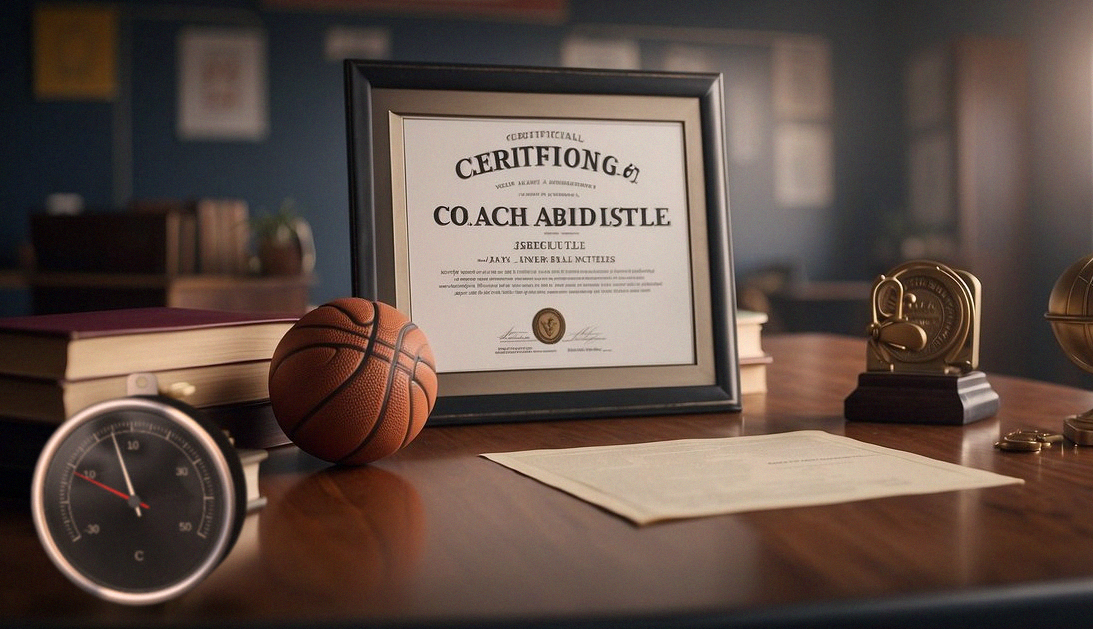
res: 5°C
